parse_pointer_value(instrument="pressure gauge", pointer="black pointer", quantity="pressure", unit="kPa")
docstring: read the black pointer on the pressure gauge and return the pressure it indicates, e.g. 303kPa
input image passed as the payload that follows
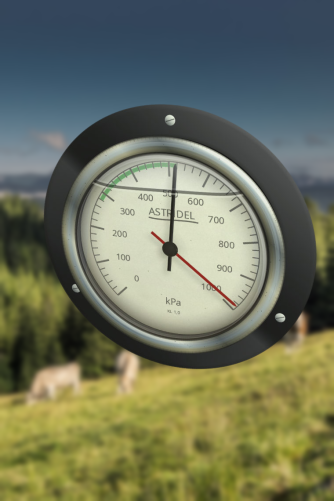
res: 520kPa
